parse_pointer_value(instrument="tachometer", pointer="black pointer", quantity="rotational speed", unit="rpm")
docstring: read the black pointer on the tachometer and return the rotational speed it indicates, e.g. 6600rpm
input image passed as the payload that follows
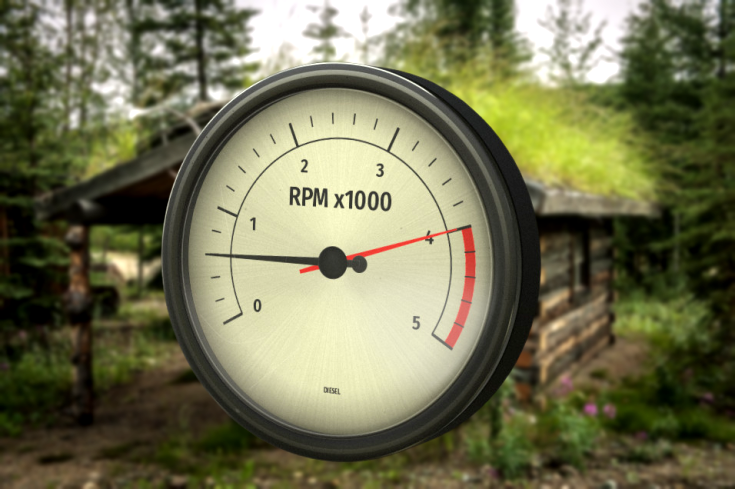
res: 600rpm
